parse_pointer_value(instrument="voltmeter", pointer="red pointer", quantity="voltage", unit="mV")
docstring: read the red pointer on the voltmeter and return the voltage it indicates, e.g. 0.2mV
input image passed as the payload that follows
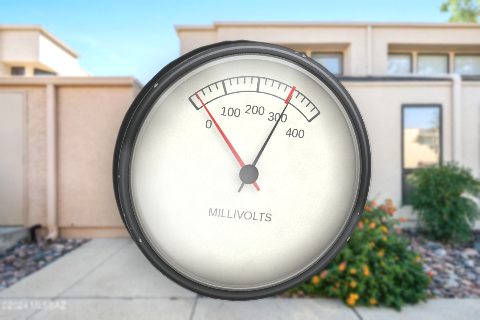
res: 20mV
